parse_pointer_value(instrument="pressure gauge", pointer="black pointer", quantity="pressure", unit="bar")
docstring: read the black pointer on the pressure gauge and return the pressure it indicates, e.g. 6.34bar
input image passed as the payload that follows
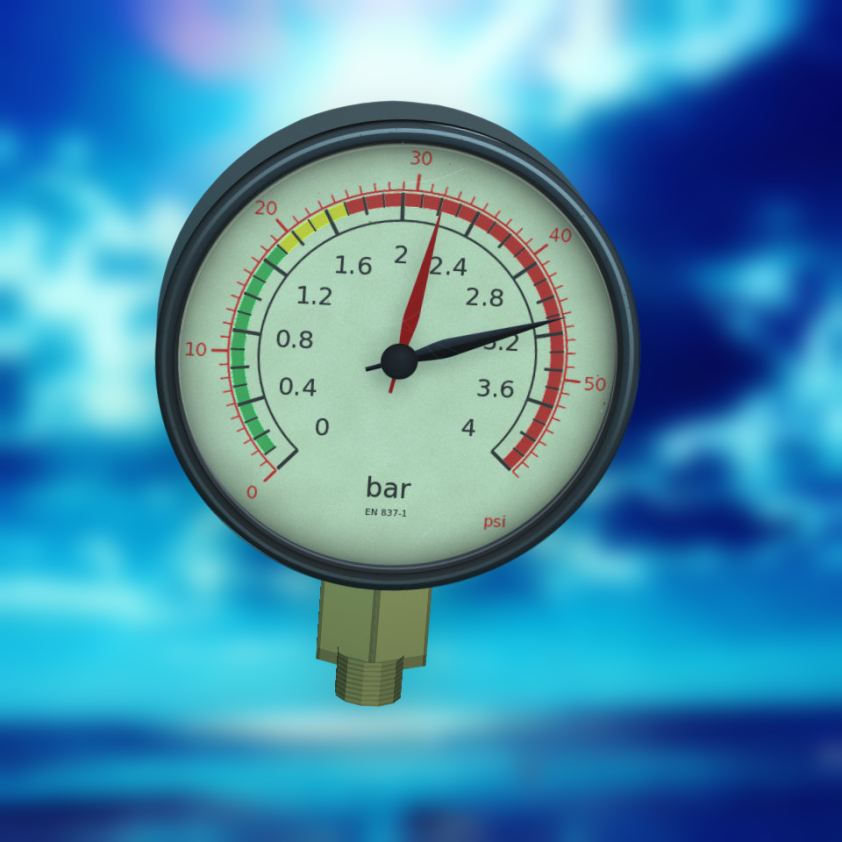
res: 3.1bar
